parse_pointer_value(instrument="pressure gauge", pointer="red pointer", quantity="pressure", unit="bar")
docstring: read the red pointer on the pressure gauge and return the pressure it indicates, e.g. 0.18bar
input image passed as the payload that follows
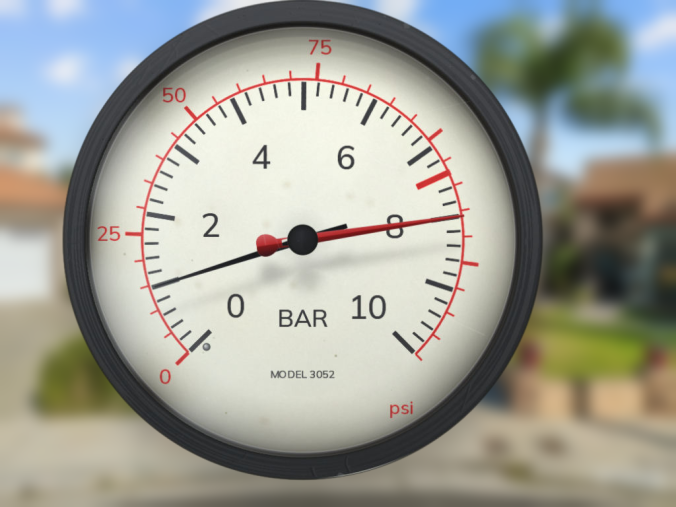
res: 8bar
